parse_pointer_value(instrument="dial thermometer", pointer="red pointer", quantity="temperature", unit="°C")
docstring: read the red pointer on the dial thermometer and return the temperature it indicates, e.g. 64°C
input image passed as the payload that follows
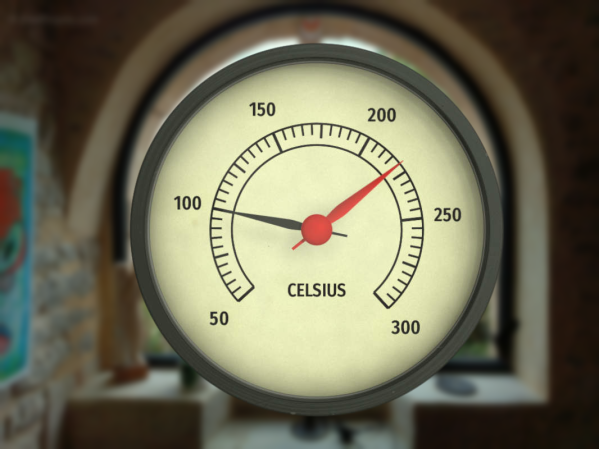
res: 220°C
